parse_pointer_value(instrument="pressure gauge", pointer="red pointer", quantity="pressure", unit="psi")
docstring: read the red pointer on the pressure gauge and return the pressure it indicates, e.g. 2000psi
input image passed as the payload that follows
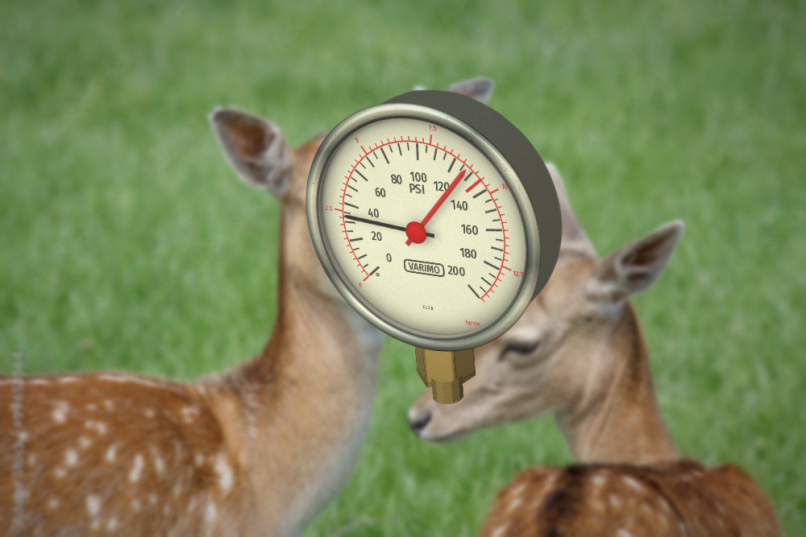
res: 127.5psi
